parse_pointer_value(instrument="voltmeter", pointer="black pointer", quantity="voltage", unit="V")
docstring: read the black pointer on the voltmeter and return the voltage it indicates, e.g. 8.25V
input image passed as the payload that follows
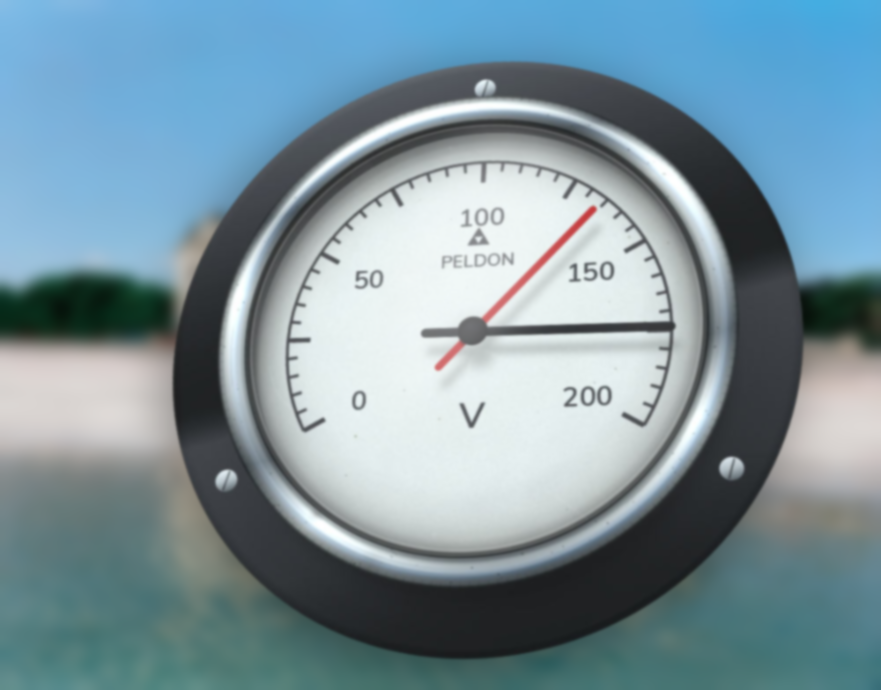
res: 175V
